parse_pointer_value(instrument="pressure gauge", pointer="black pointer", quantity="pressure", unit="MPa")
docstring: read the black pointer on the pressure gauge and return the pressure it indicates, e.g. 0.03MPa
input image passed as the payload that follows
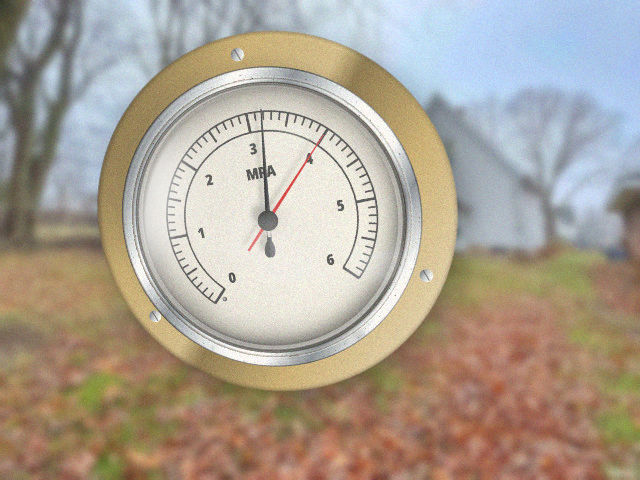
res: 3.2MPa
